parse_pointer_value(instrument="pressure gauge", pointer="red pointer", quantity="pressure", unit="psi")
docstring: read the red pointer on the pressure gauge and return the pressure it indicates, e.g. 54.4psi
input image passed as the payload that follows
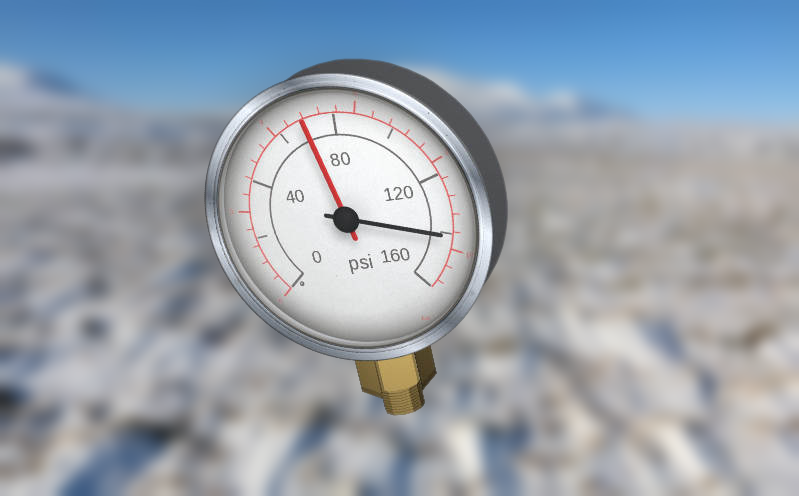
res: 70psi
